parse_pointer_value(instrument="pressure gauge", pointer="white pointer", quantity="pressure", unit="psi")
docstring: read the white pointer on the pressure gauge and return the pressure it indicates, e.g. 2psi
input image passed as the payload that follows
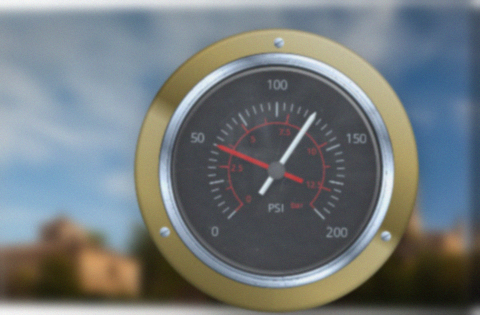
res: 125psi
